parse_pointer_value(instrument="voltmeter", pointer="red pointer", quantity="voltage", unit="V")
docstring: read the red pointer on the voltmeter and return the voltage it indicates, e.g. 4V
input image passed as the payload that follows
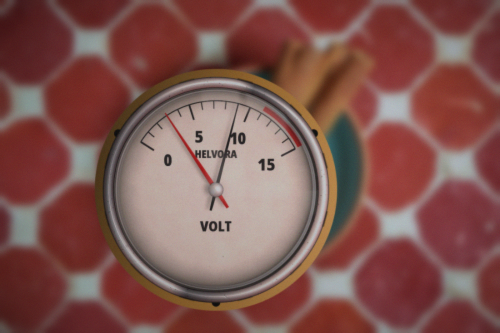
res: 3V
